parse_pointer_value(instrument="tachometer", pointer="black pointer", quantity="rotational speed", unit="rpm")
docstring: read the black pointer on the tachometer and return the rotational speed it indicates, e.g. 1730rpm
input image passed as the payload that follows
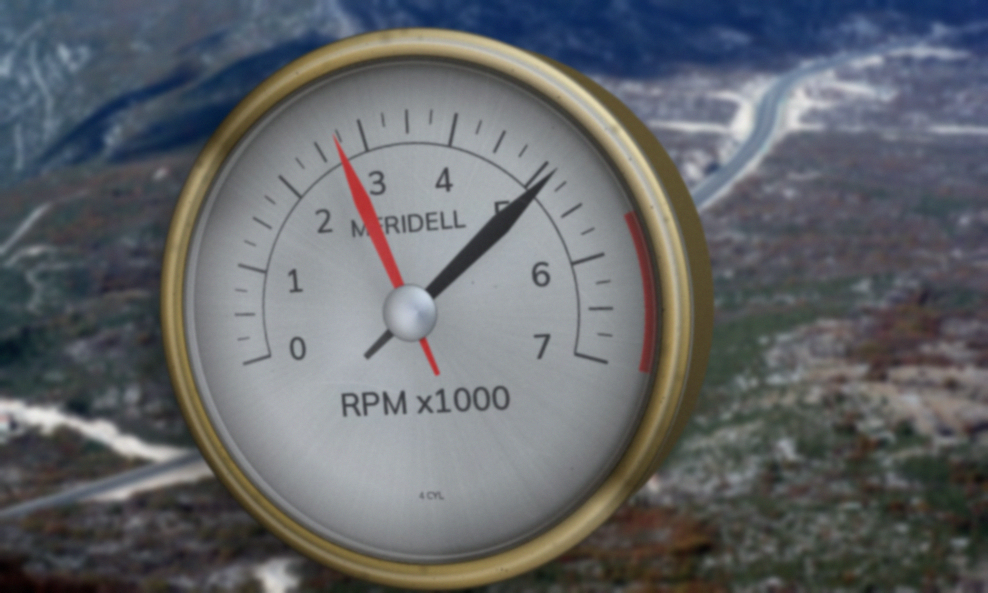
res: 5125rpm
